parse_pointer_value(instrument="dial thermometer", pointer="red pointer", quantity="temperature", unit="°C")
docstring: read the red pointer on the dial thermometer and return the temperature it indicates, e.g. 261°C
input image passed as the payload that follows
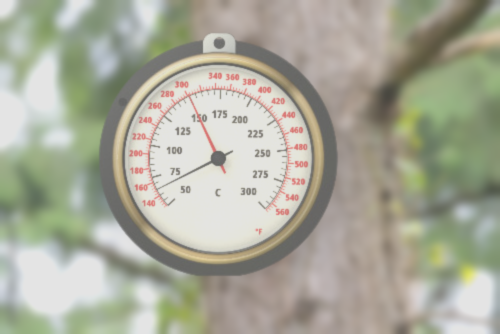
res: 150°C
